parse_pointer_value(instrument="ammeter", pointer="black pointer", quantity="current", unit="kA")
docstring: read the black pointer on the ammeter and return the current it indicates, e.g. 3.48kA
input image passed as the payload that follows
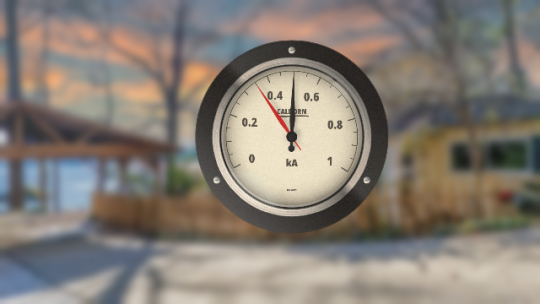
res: 0.5kA
